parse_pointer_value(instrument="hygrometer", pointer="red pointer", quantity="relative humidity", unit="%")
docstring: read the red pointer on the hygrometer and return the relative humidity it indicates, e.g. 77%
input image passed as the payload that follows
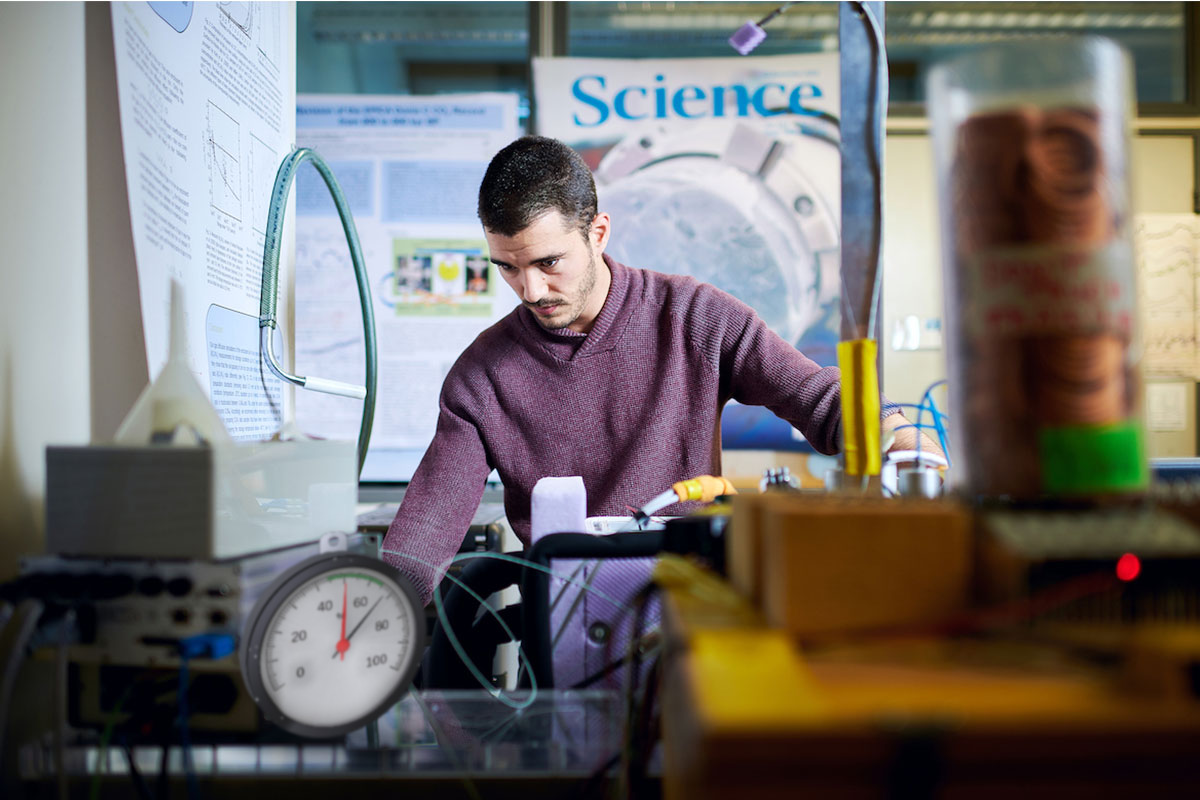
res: 50%
